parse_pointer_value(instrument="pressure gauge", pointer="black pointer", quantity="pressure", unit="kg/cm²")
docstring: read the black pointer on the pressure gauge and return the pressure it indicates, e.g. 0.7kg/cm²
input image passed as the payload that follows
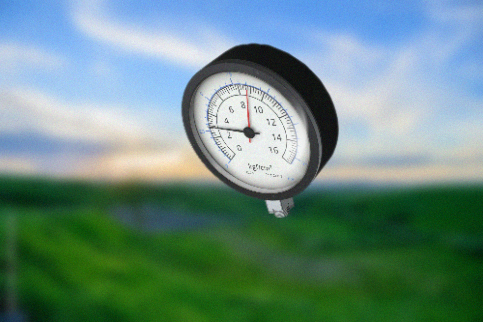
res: 3kg/cm²
